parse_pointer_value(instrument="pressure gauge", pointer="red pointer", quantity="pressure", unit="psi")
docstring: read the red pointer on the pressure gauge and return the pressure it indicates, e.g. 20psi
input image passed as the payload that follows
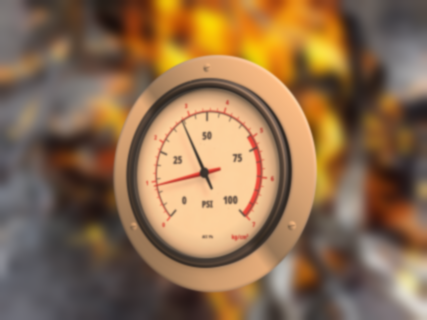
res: 12.5psi
